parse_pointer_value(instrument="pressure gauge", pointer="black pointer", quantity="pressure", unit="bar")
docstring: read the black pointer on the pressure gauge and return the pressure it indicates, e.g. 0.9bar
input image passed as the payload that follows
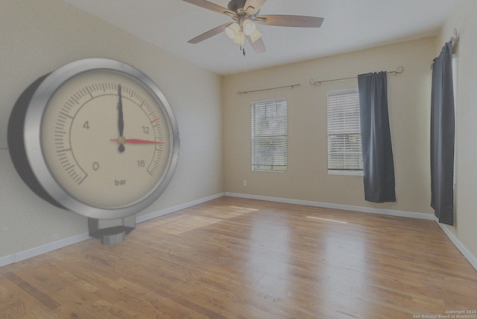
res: 8bar
